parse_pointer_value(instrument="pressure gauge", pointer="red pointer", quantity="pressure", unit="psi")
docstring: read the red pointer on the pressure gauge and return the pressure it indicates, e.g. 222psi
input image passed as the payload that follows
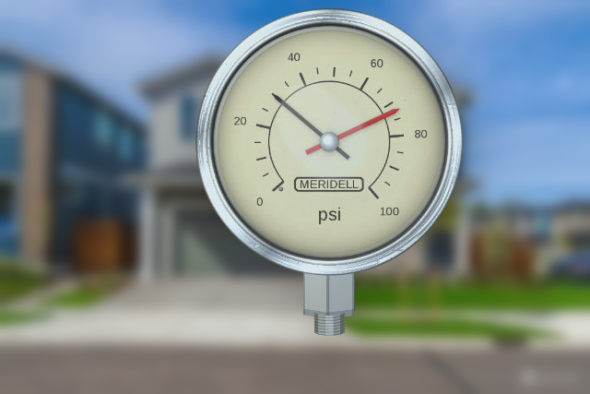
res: 72.5psi
